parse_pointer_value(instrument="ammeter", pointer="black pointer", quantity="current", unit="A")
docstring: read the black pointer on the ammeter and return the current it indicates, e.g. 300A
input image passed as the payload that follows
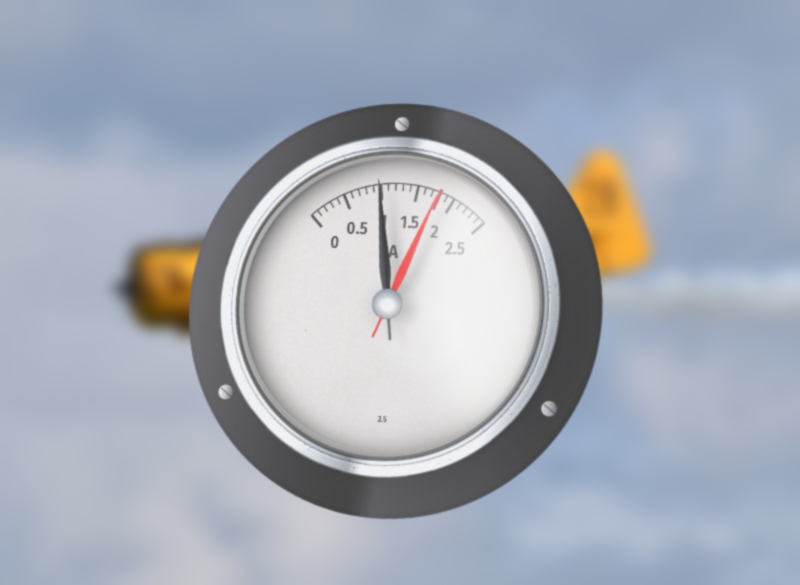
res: 1A
